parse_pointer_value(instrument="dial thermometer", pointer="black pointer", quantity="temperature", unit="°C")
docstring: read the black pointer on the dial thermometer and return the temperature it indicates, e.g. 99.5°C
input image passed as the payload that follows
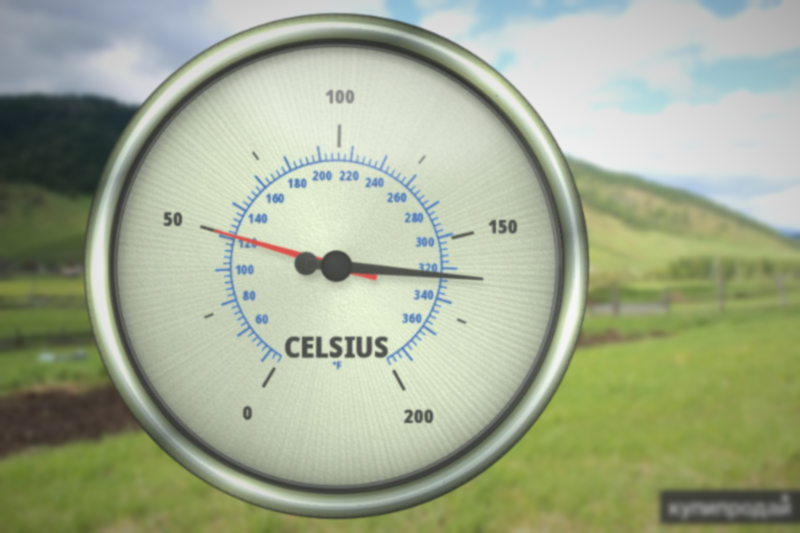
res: 162.5°C
